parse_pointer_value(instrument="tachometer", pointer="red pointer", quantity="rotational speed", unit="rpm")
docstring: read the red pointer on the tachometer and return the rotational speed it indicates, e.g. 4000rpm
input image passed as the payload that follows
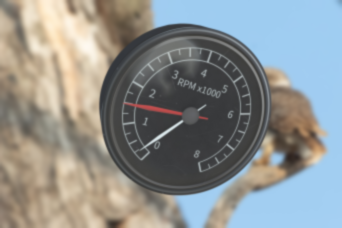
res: 1500rpm
